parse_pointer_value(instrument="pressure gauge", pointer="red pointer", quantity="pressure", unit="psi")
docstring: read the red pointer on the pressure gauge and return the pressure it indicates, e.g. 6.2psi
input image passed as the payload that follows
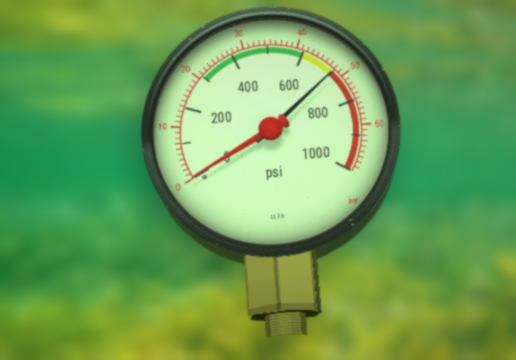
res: 0psi
